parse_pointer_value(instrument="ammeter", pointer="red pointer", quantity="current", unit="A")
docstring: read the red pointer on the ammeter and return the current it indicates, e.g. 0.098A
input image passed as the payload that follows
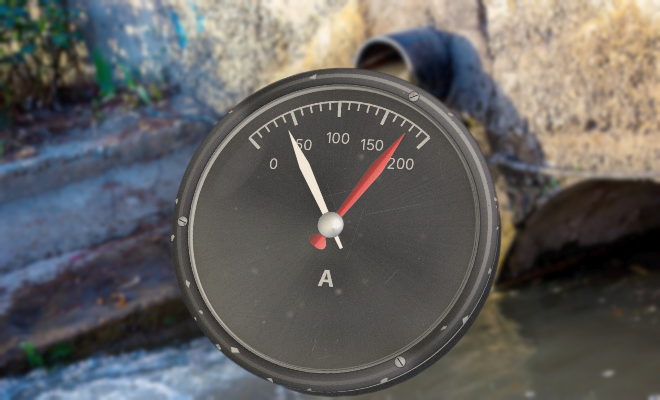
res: 180A
